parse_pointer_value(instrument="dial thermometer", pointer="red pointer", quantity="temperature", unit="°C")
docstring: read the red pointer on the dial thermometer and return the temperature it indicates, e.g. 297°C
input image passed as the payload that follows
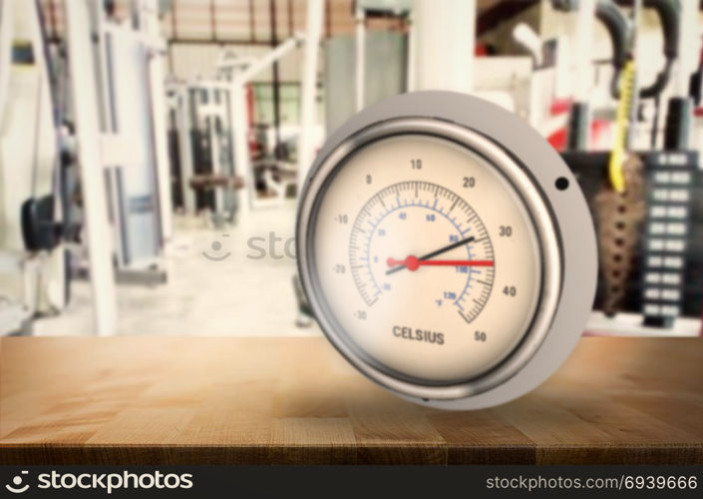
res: 35°C
